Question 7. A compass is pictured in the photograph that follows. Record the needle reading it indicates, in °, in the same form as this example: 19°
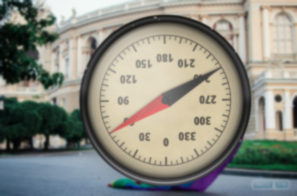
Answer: 60°
